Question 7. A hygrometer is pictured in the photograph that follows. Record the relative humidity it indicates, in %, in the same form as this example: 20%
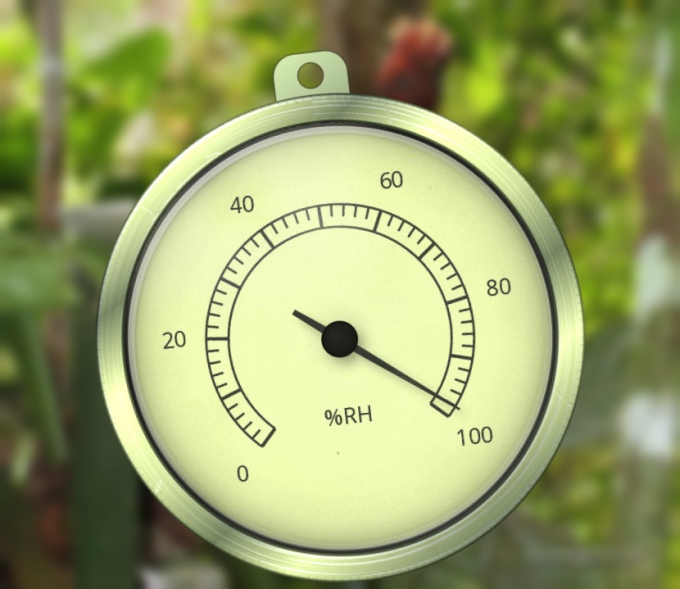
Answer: 98%
